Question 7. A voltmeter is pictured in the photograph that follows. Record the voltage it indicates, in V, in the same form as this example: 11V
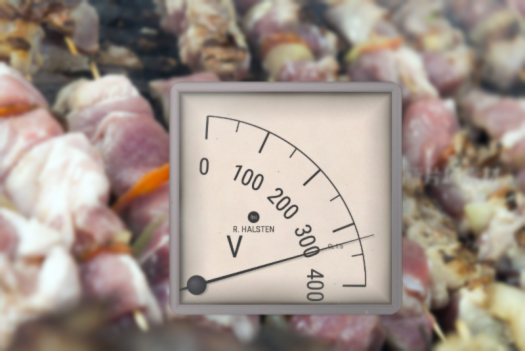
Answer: 325V
